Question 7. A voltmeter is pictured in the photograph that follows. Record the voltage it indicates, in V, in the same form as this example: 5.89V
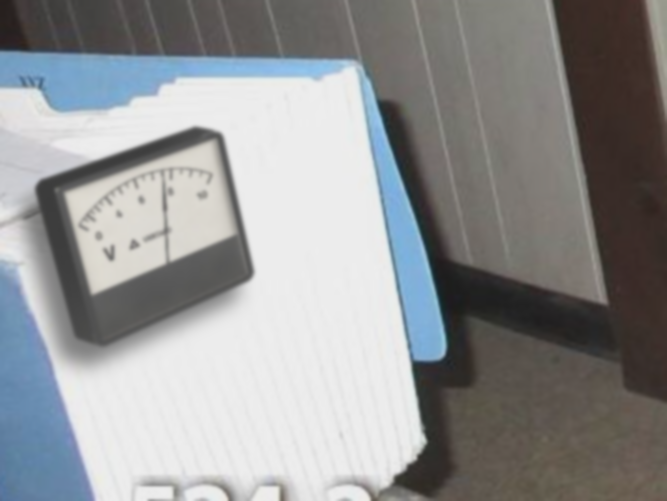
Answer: 7.5V
